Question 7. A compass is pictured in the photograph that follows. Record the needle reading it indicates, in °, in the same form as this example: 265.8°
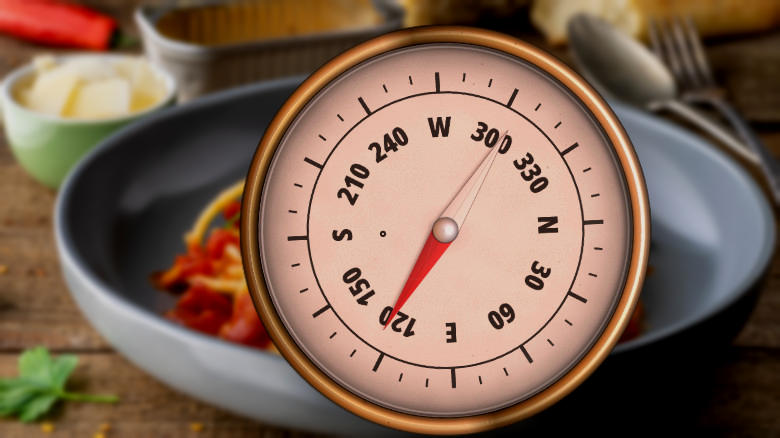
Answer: 125°
